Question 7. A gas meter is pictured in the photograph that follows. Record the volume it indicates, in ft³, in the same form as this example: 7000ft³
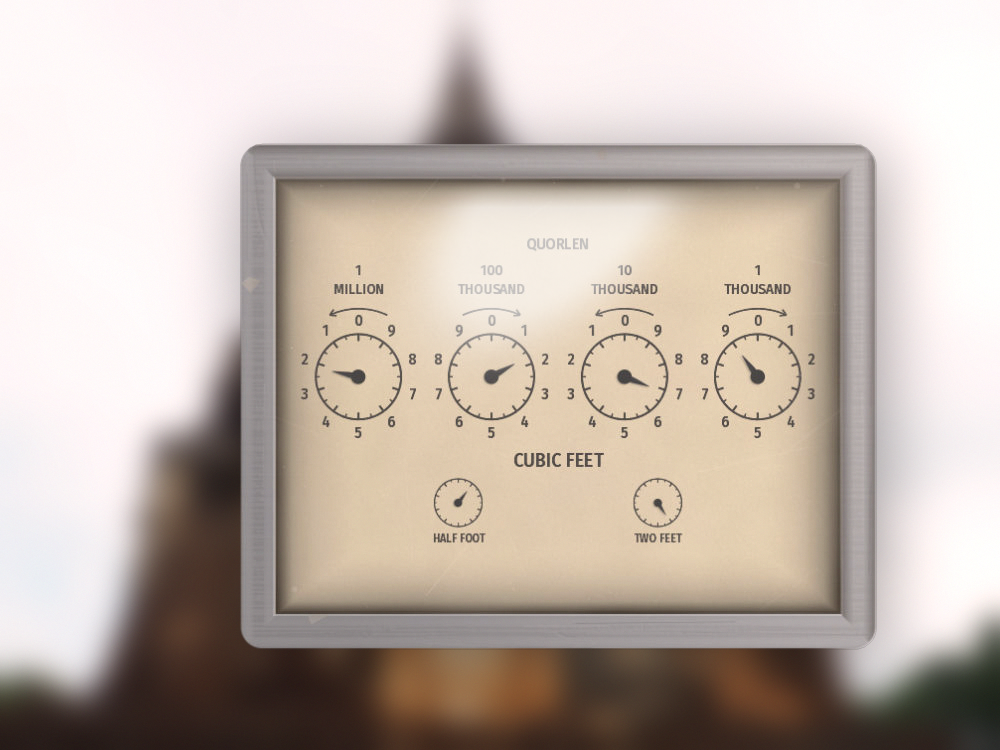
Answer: 216900ft³
